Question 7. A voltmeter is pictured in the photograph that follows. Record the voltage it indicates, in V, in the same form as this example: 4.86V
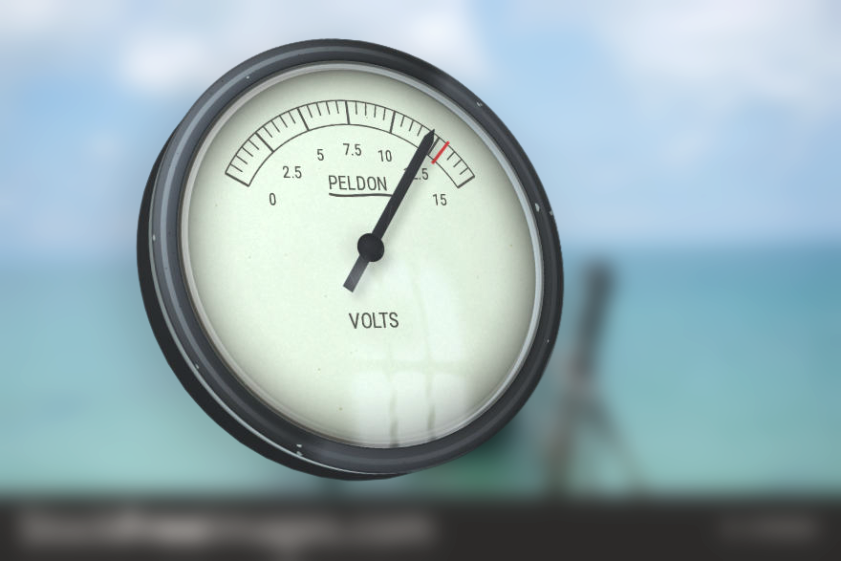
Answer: 12V
